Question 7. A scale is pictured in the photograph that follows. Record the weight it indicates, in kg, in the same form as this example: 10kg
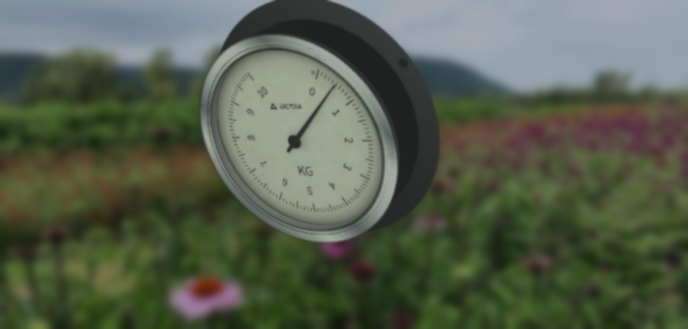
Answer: 0.5kg
